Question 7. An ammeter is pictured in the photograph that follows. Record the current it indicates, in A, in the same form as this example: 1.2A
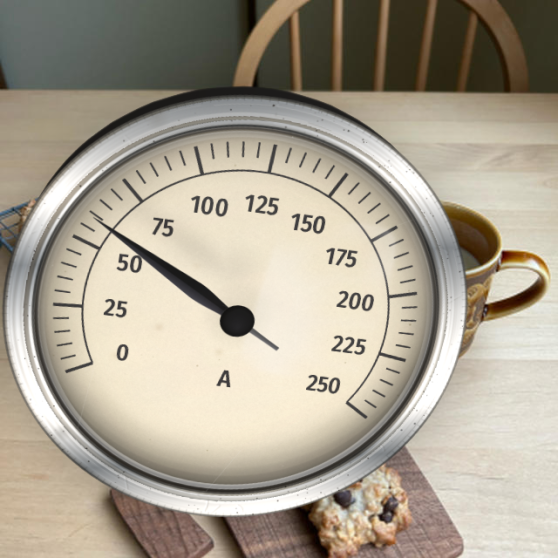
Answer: 60A
